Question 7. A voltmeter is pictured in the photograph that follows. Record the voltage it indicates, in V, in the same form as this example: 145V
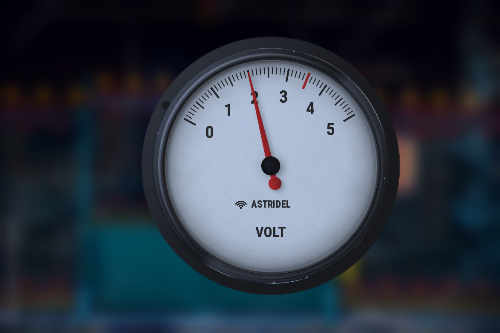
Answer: 2V
